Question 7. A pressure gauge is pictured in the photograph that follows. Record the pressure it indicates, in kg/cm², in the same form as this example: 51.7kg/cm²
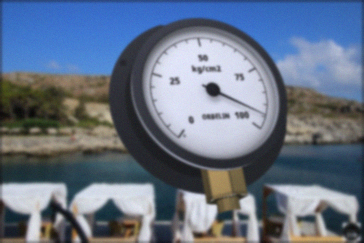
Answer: 95kg/cm²
